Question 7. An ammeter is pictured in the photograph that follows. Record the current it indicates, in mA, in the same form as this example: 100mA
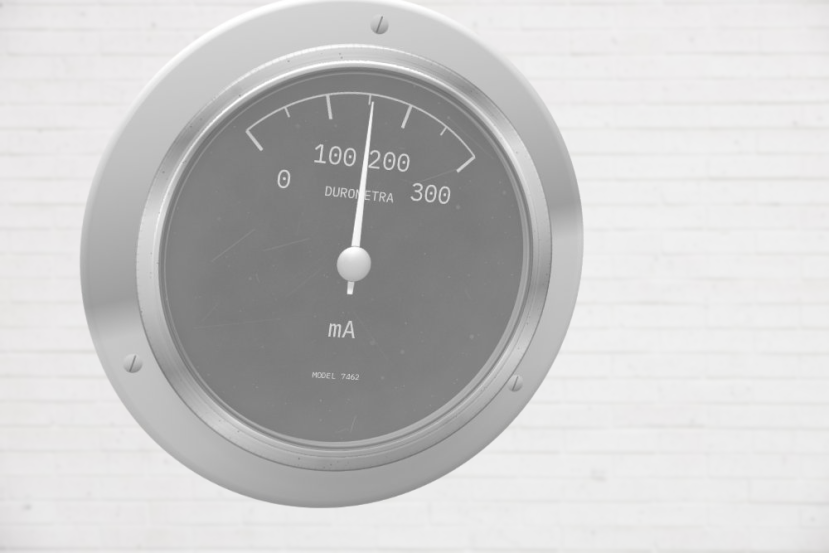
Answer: 150mA
